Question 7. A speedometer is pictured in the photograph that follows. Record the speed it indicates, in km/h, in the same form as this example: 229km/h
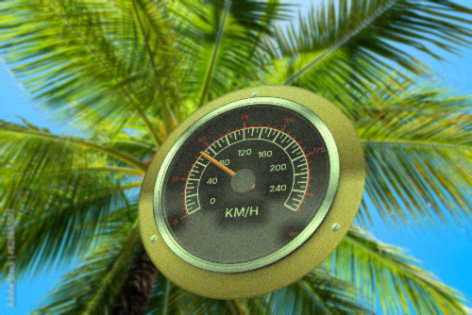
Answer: 70km/h
